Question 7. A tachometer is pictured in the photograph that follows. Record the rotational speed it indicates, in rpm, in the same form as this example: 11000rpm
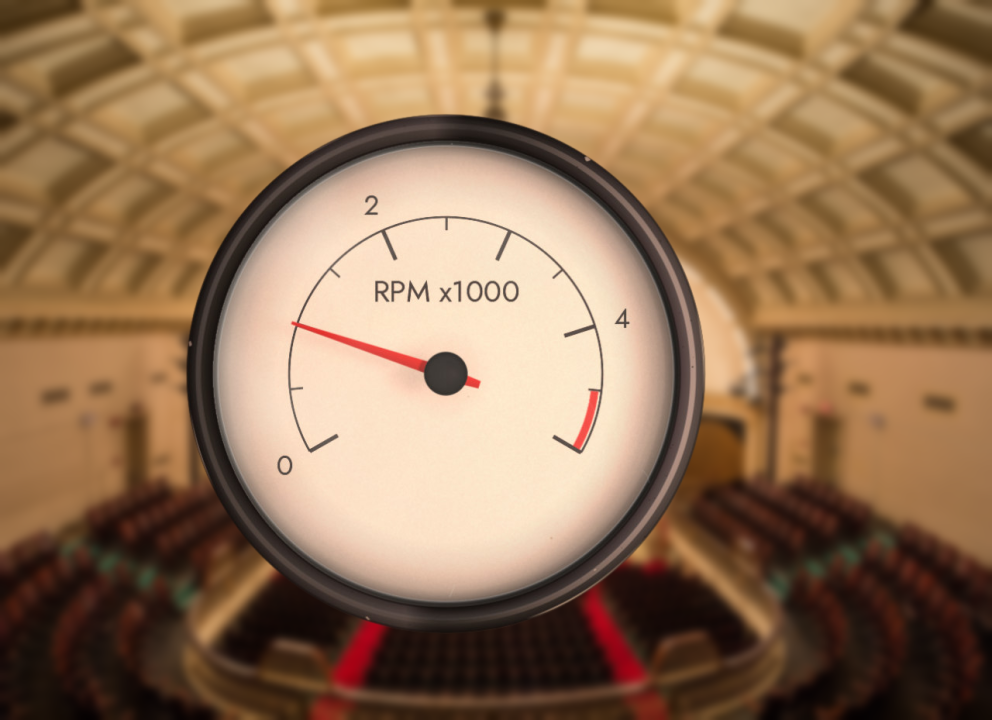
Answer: 1000rpm
